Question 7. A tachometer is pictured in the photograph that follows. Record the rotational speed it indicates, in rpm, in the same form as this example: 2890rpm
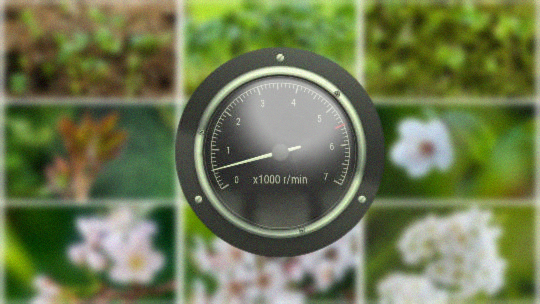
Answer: 500rpm
